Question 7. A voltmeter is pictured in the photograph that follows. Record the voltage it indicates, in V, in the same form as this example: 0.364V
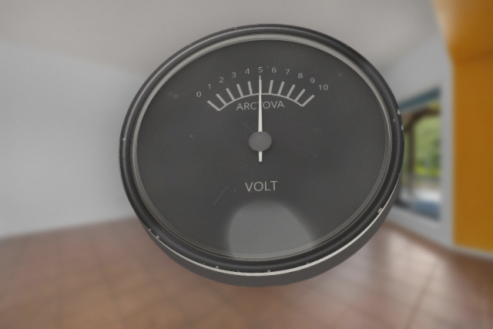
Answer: 5V
